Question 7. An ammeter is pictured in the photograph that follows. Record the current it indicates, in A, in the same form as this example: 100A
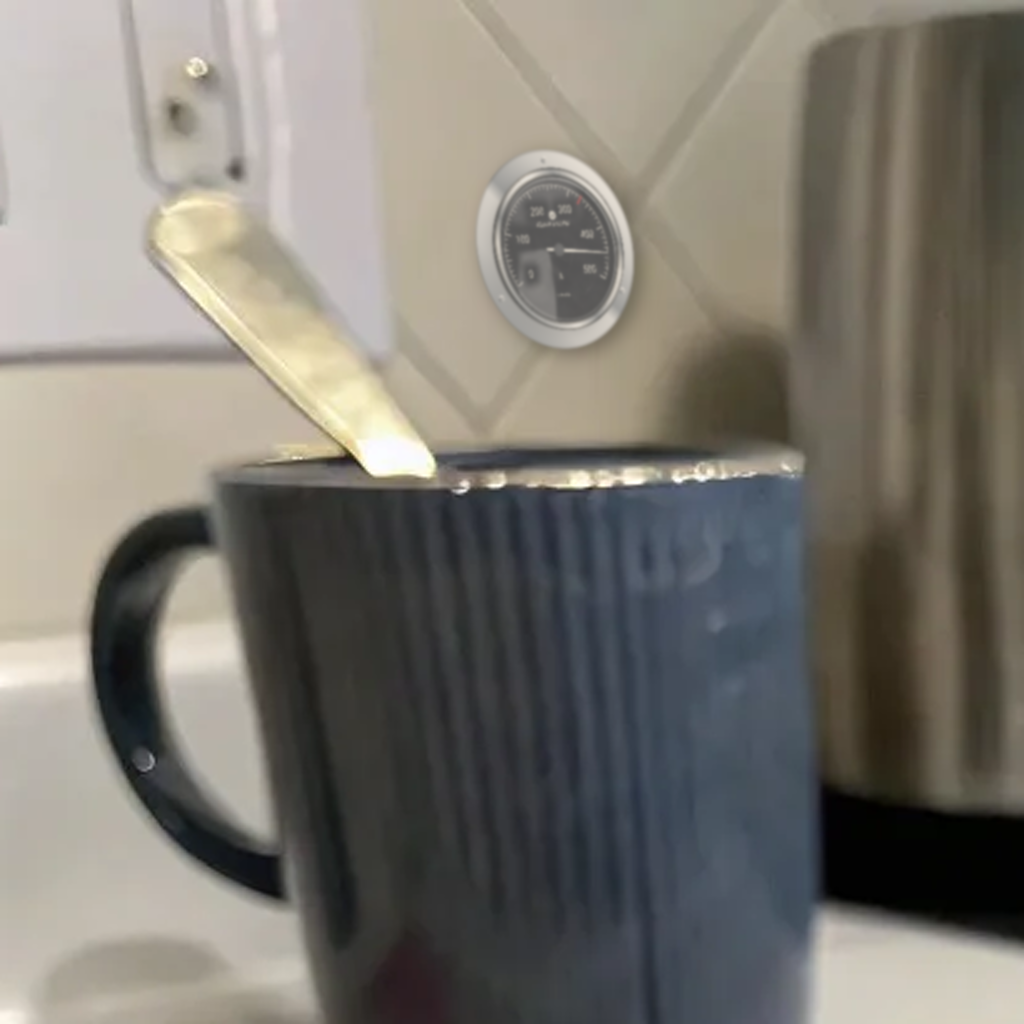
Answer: 450A
